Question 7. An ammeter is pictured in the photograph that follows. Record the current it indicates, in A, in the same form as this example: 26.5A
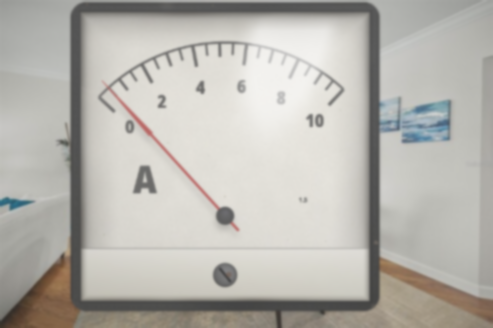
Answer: 0.5A
